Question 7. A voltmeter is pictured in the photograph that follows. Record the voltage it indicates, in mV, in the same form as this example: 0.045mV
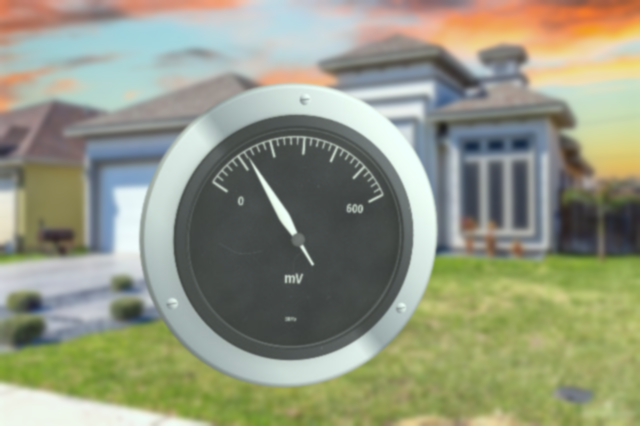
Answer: 120mV
